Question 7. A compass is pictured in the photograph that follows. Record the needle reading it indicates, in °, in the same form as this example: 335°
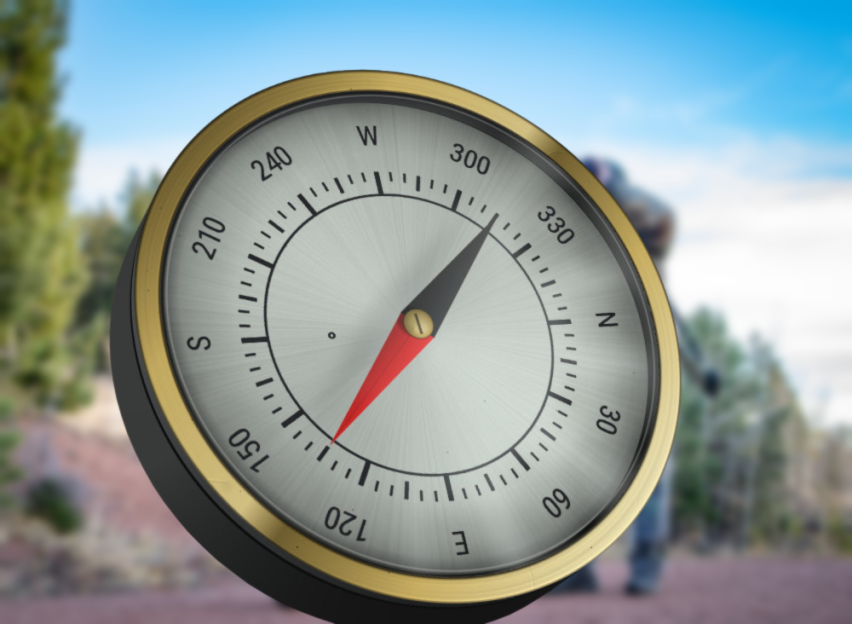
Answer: 135°
